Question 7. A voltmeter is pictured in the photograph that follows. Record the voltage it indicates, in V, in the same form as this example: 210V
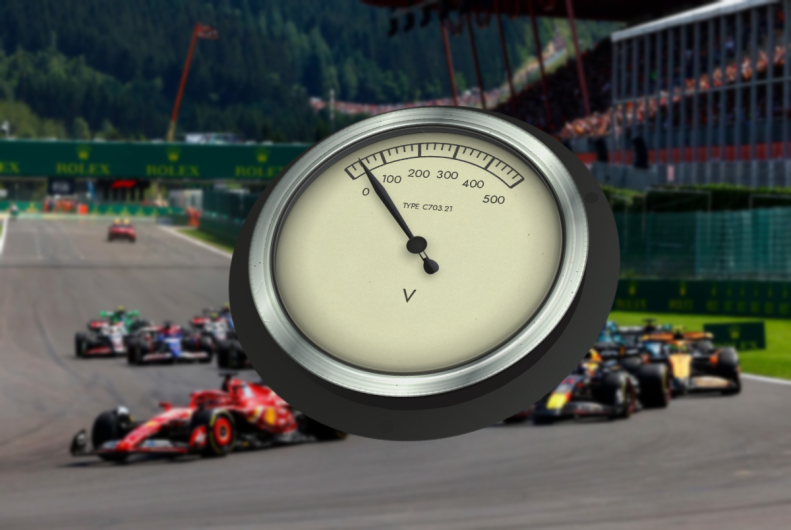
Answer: 40V
